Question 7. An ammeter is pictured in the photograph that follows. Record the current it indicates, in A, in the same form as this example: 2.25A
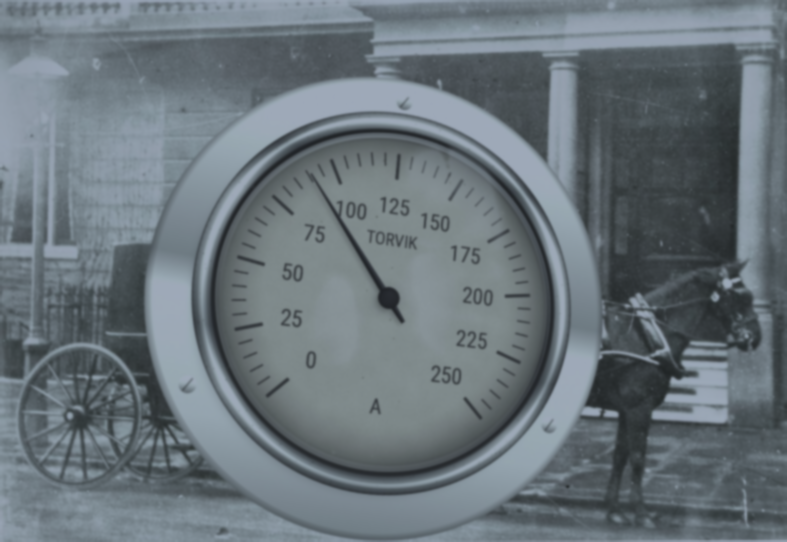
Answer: 90A
